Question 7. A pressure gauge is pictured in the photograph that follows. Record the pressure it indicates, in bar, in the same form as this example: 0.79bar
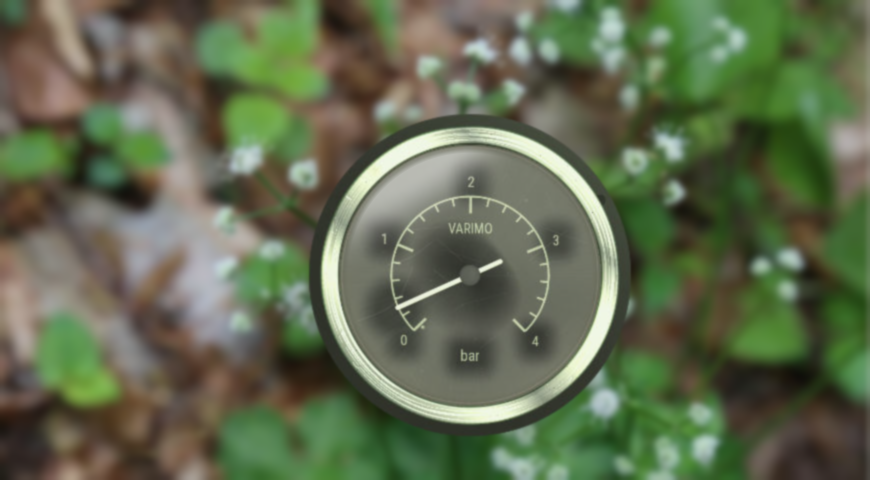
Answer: 0.3bar
